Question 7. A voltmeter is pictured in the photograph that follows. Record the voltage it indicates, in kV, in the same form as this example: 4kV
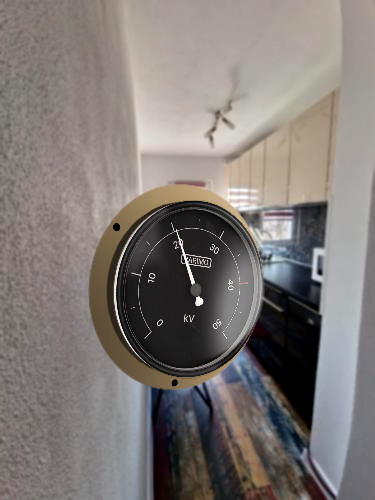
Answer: 20kV
